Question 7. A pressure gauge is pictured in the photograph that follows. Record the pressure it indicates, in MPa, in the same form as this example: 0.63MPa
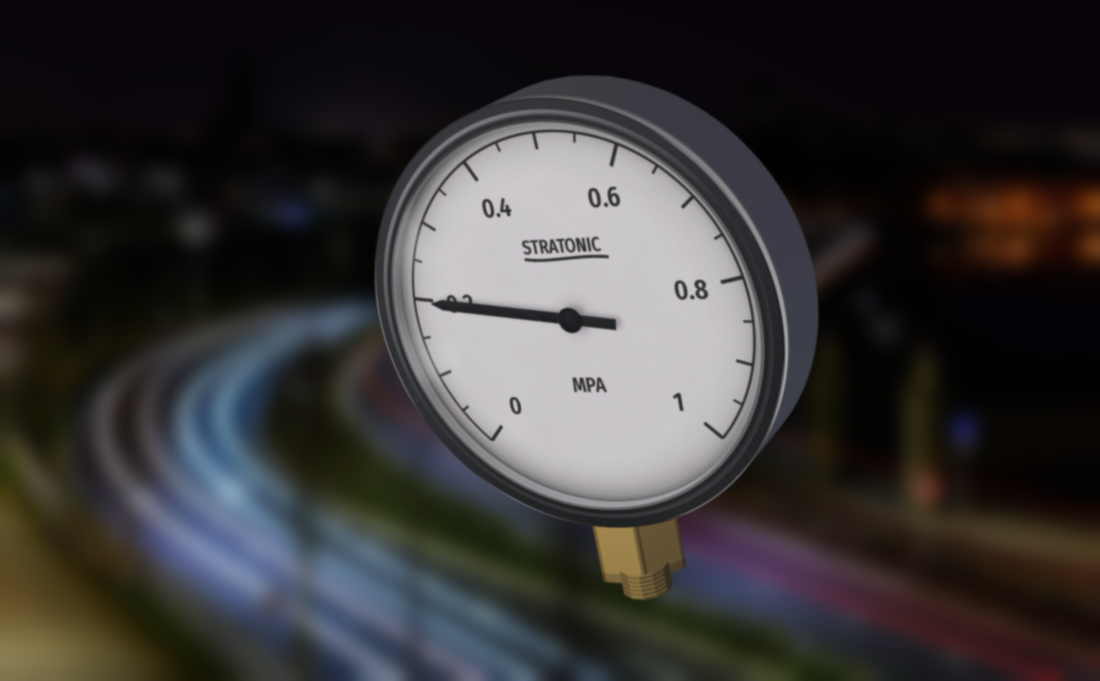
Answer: 0.2MPa
